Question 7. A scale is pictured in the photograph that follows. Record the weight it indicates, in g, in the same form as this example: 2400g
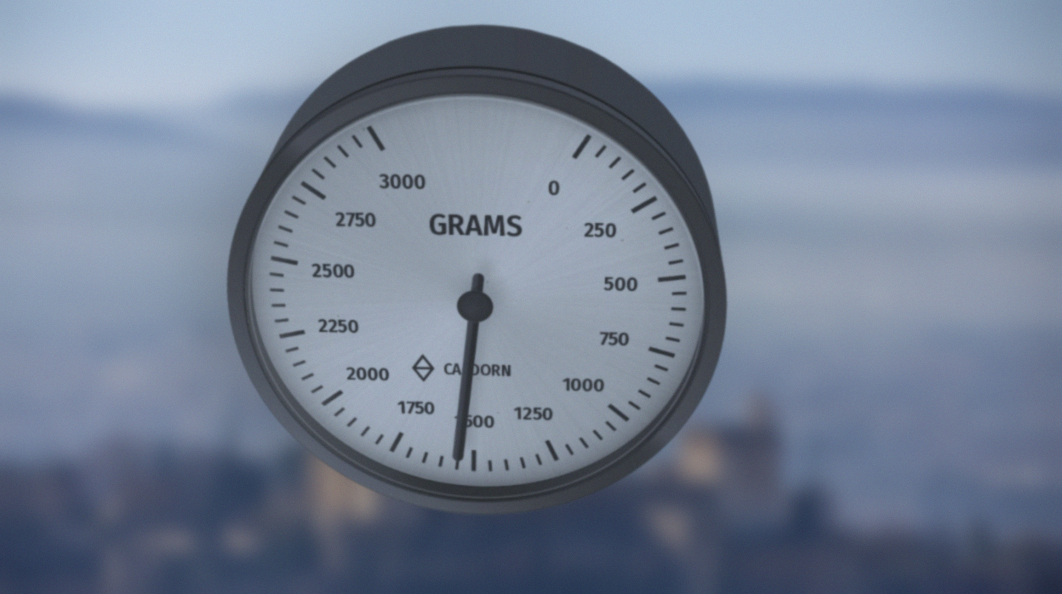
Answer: 1550g
